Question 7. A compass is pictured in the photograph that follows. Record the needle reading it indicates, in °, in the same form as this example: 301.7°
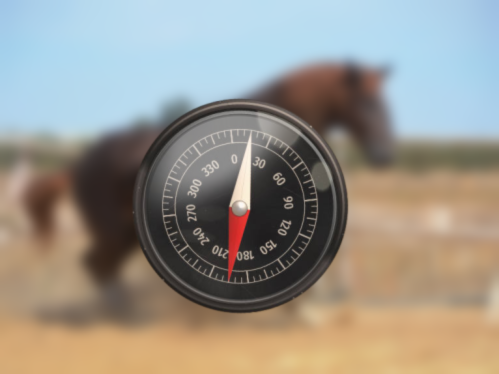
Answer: 195°
